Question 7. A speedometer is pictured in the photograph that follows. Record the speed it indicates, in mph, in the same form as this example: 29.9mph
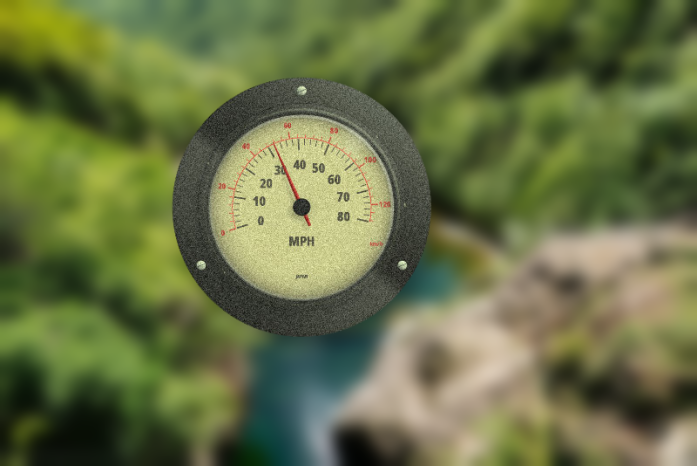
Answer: 32mph
